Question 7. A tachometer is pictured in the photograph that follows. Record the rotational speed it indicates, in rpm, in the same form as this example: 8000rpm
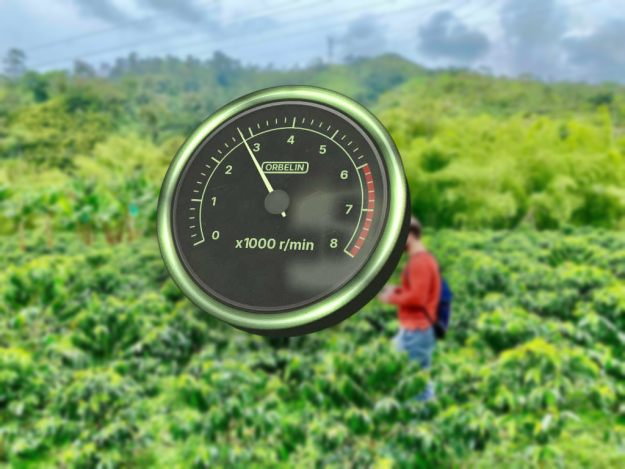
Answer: 2800rpm
